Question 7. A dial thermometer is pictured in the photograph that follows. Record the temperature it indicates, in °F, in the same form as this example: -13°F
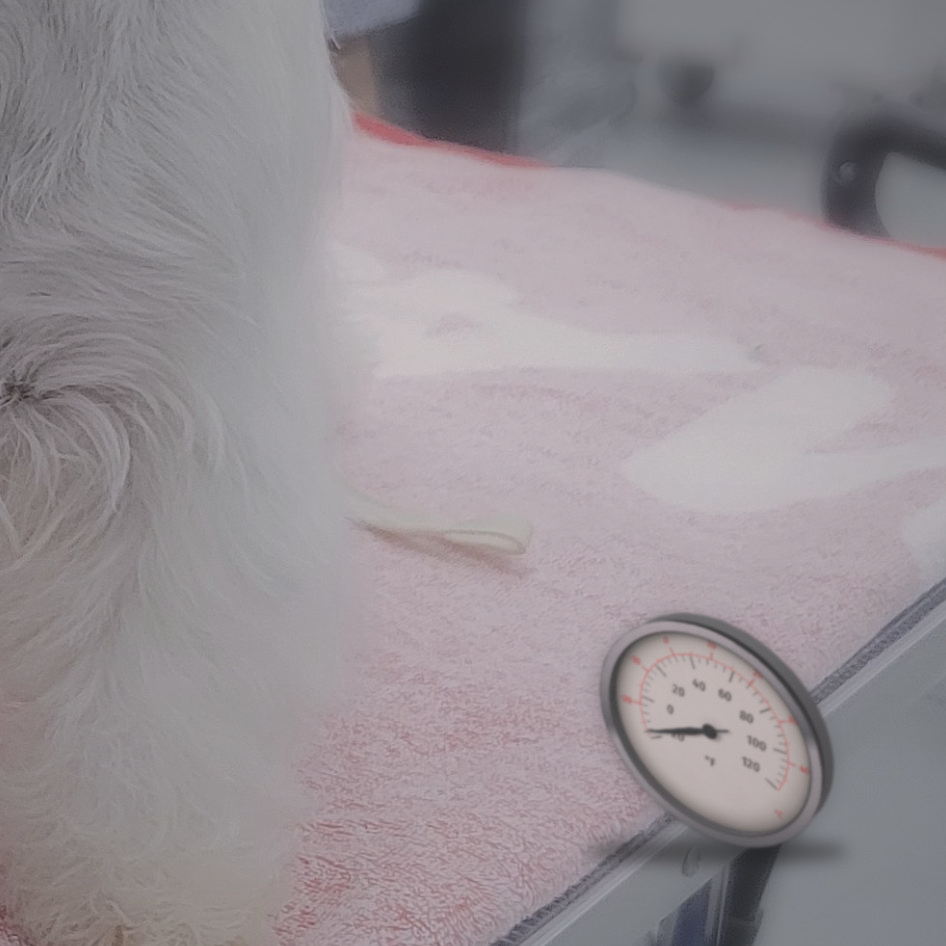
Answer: -16°F
